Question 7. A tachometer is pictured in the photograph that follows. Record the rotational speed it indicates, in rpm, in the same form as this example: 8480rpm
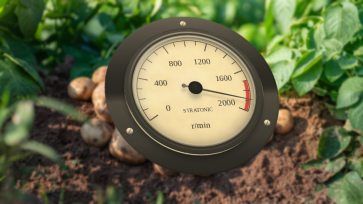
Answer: 1900rpm
